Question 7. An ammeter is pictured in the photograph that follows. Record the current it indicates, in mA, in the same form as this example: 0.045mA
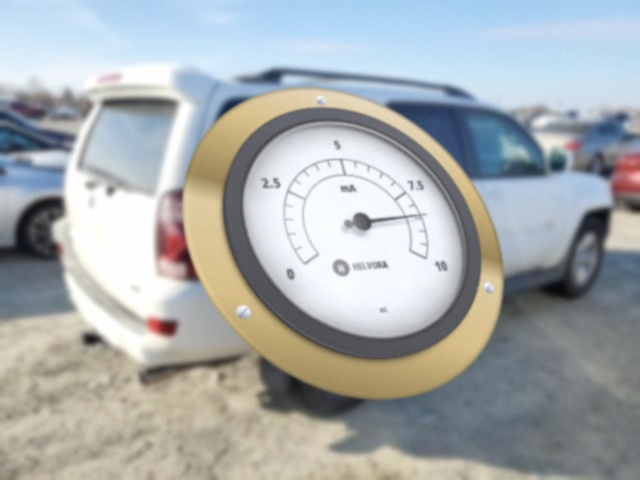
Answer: 8.5mA
